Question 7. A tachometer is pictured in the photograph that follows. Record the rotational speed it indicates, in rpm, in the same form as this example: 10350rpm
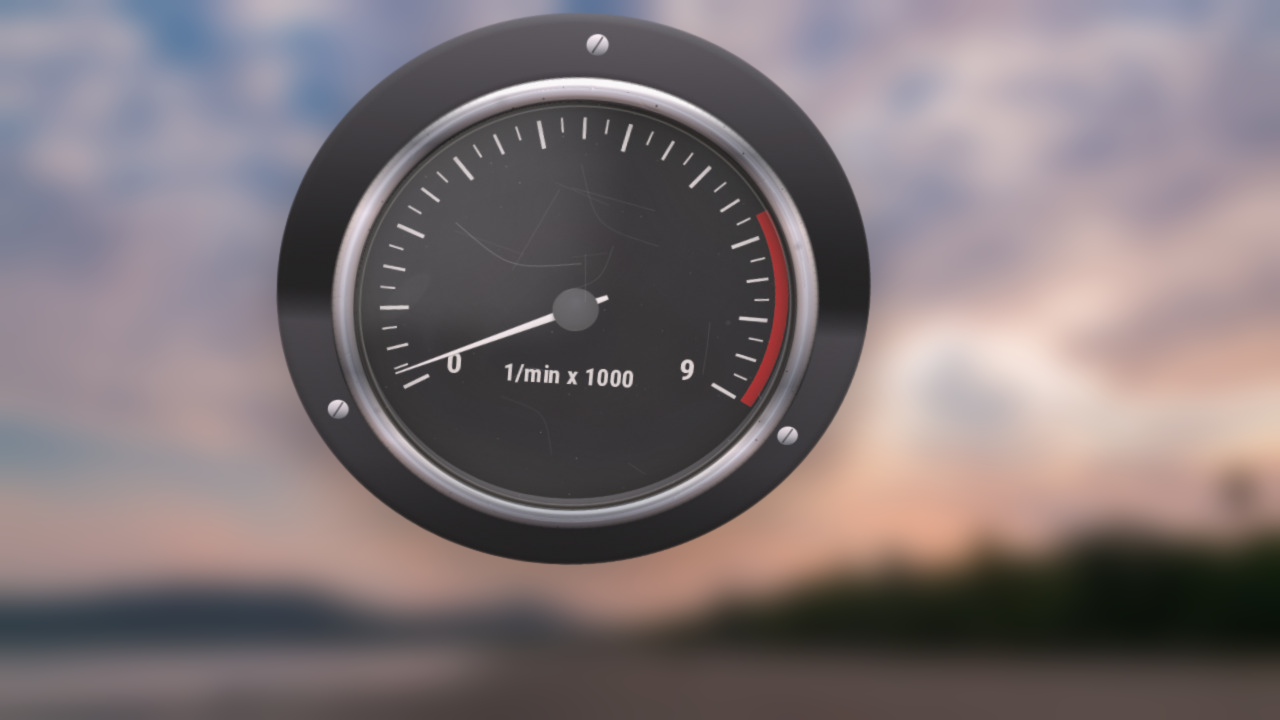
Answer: 250rpm
